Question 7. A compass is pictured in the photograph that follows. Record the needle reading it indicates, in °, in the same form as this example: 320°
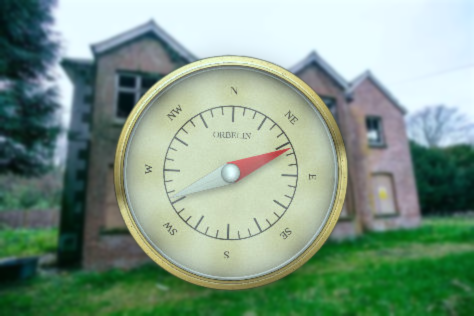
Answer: 65°
